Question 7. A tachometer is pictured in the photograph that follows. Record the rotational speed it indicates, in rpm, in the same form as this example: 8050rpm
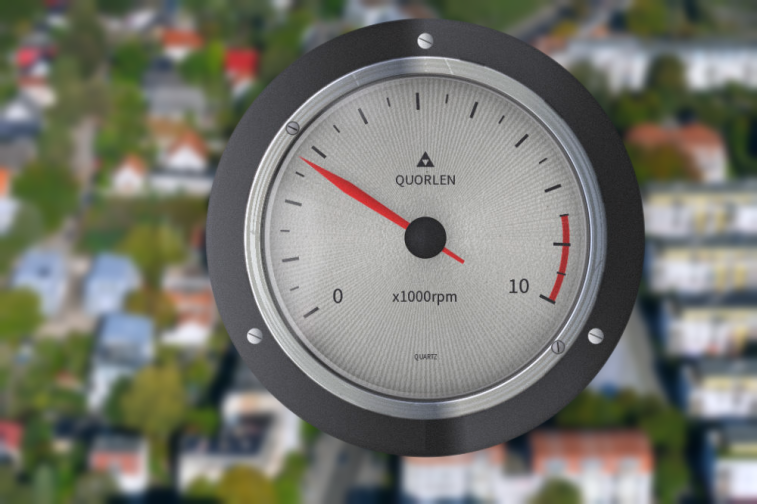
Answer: 2750rpm
